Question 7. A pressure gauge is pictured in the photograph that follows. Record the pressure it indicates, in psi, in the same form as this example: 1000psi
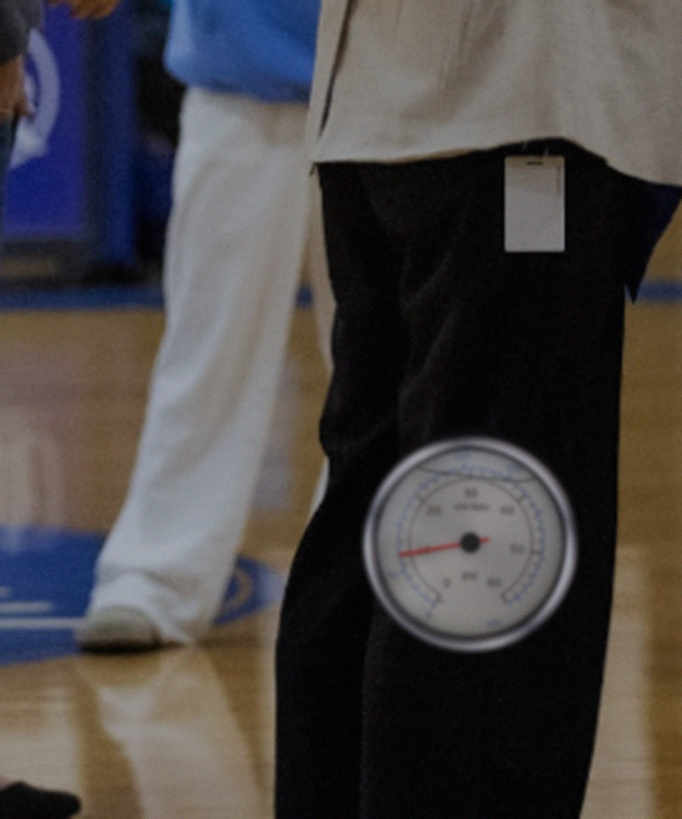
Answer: 10psi
